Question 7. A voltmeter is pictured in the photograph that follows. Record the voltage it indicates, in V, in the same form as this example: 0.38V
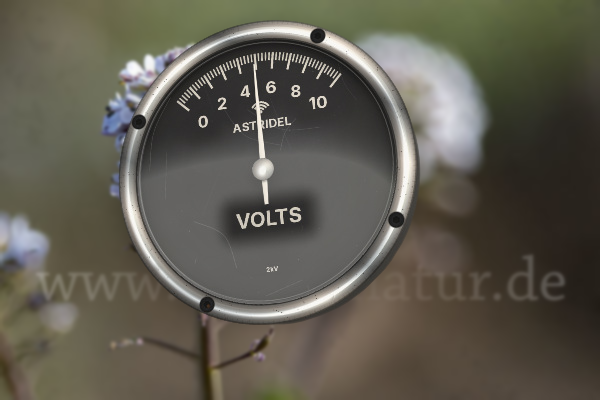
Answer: 5V
